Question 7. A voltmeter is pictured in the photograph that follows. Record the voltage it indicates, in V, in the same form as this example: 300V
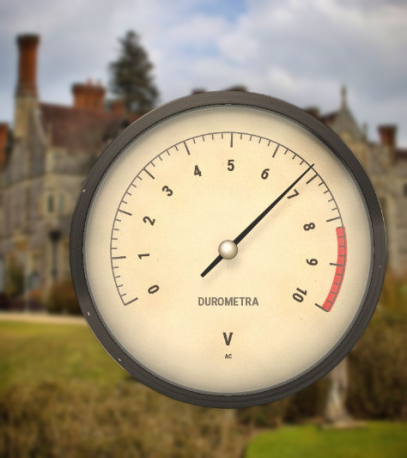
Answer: 6.8V
